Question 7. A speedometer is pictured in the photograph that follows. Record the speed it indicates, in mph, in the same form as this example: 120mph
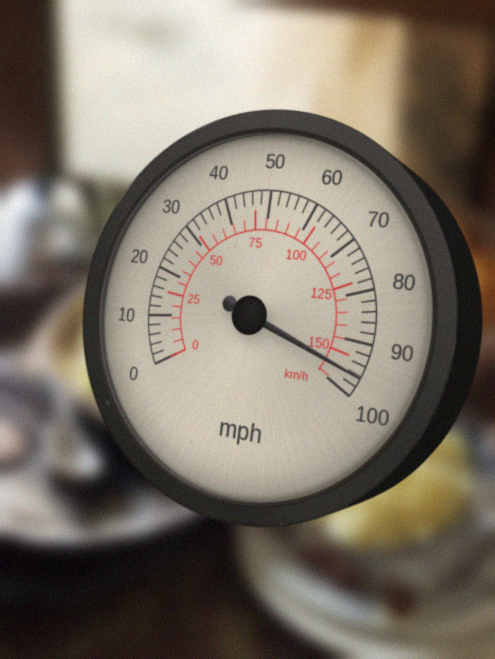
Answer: 96mph
